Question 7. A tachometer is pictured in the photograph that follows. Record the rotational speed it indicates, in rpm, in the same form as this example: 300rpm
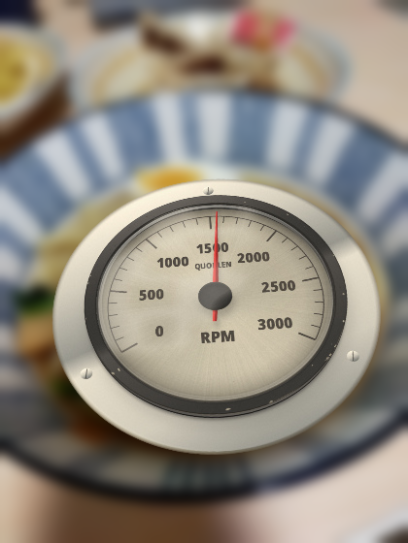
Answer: 1550rpm
